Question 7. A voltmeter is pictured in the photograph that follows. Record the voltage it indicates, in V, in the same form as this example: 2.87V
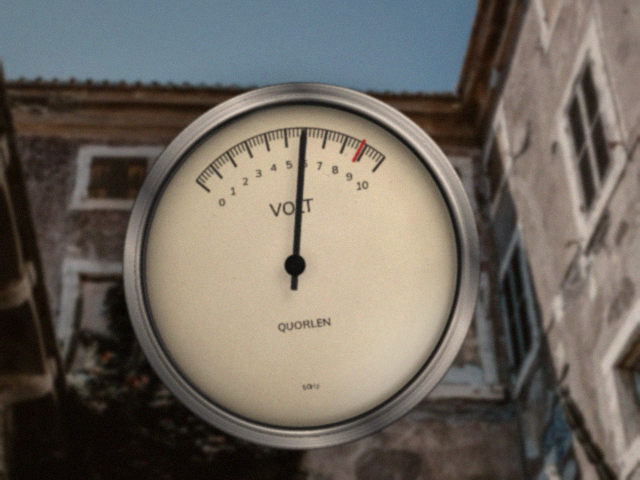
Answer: 6V
